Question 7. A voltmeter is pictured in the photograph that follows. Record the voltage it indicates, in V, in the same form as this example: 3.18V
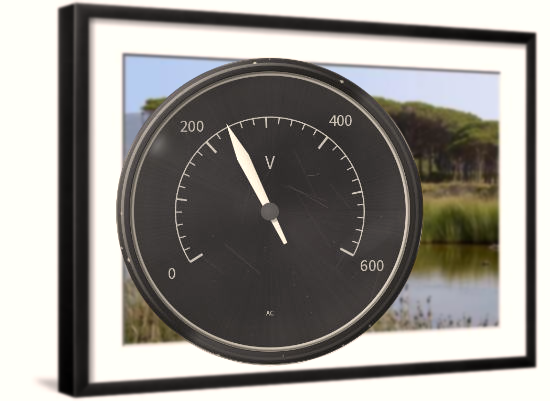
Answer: 240V
